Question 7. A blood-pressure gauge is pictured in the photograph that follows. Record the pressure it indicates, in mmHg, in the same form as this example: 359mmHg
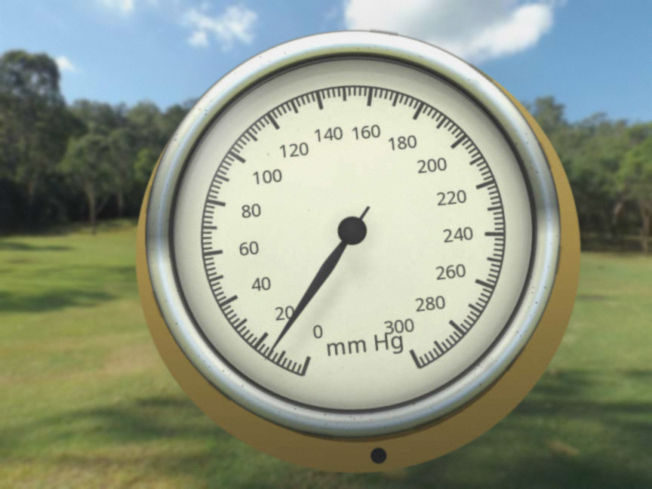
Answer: 14mmHg
